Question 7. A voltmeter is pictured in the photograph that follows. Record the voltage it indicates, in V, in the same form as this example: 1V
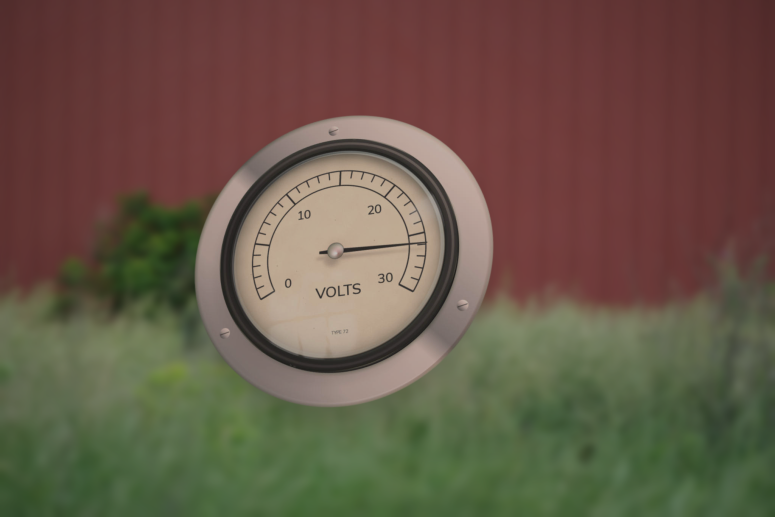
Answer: 26V
